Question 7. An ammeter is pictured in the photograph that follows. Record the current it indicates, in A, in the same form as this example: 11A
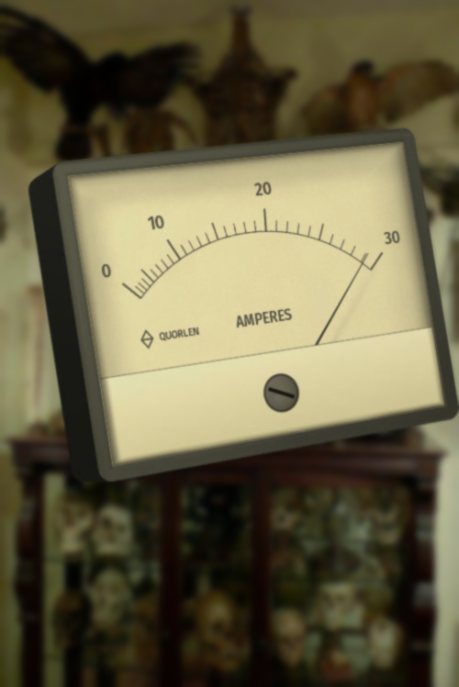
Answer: 29A
